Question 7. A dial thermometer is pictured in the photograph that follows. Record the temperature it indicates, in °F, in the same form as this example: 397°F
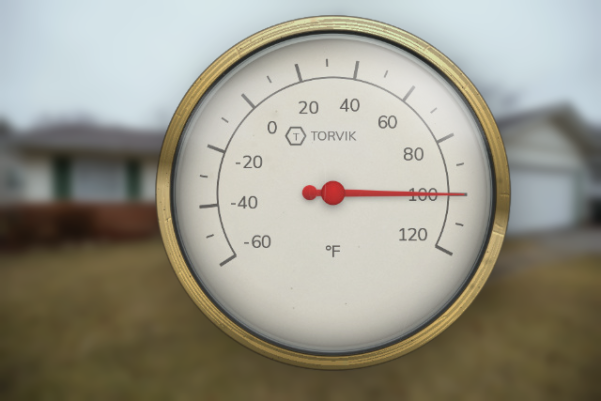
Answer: 100°F
